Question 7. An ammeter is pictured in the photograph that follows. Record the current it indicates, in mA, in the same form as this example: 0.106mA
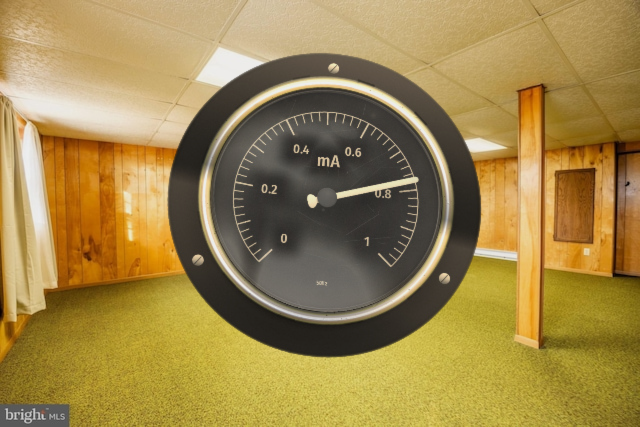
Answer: 0.78mA
